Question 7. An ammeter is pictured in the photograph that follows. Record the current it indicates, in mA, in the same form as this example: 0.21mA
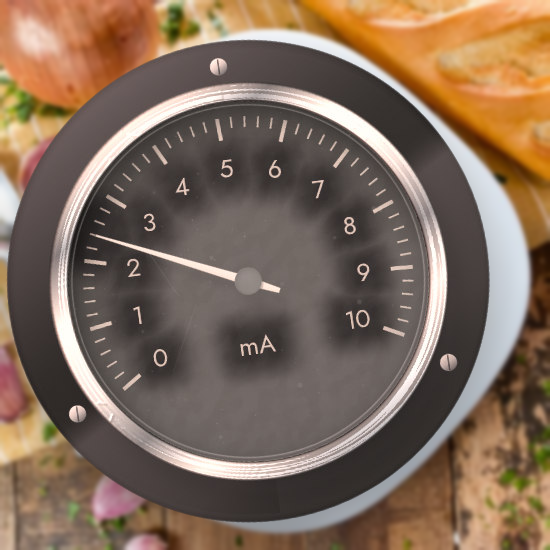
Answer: 2.4mA
